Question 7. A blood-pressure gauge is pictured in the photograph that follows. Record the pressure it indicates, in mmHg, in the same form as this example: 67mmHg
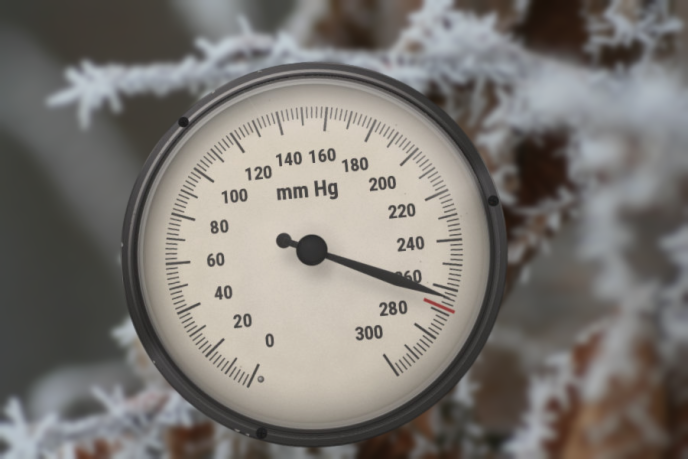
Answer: 264mmHg
